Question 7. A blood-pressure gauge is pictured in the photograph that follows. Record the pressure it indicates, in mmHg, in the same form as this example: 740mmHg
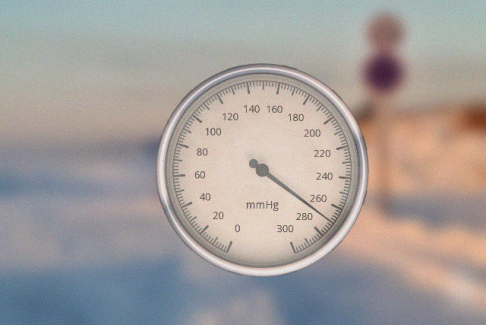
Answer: 270mmHg
